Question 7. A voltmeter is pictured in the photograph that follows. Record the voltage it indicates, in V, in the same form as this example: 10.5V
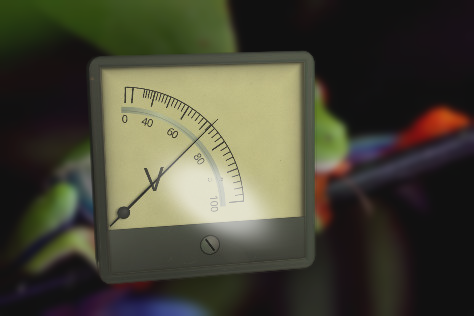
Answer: 72V
